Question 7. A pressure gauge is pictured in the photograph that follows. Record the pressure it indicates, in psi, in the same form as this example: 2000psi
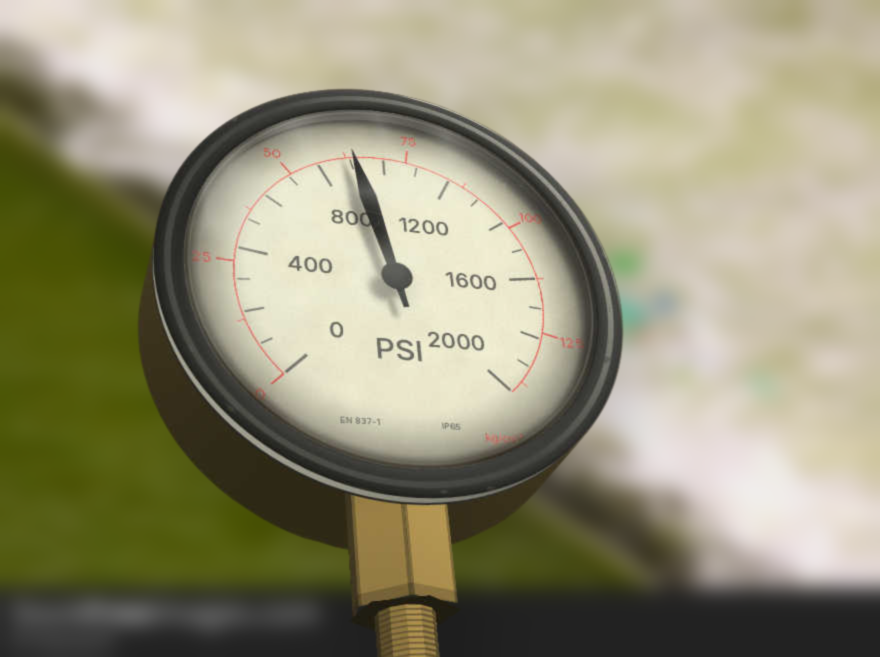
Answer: 900psi
